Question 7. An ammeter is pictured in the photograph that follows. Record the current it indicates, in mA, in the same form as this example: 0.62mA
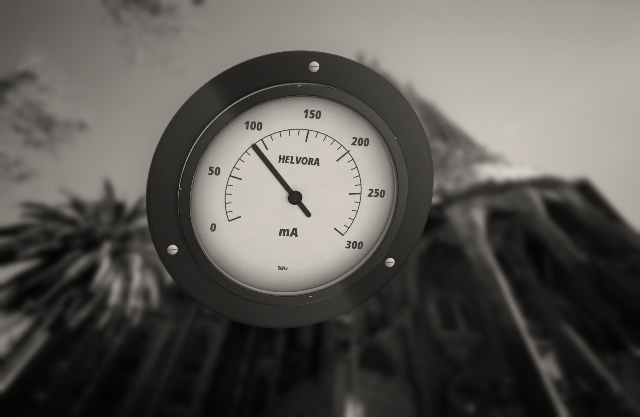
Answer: 90mA
